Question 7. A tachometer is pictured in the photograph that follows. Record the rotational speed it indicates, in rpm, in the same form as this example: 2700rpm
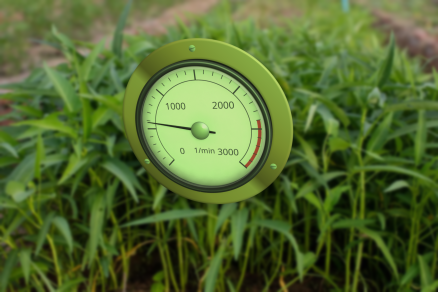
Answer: 600rpm
